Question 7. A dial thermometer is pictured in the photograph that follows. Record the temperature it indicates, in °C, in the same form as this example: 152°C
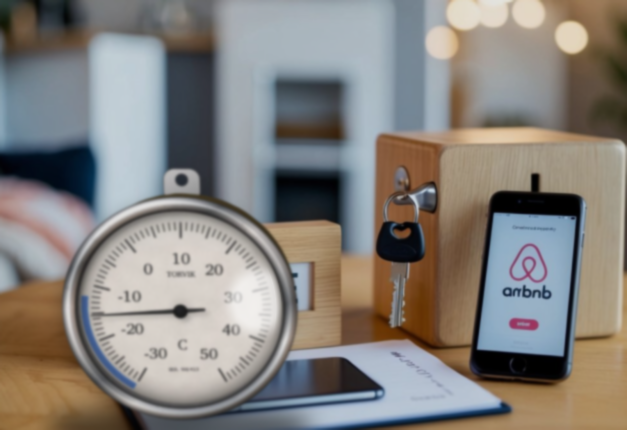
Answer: -15°C
